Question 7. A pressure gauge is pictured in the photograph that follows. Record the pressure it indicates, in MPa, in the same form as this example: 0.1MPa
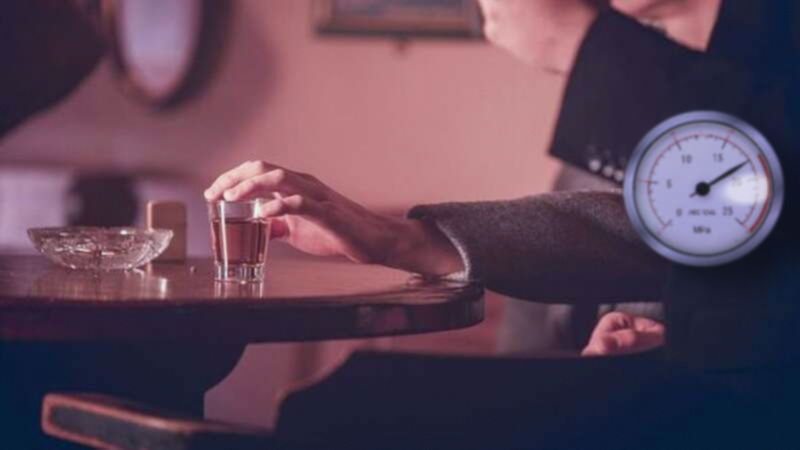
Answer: 18MPa
